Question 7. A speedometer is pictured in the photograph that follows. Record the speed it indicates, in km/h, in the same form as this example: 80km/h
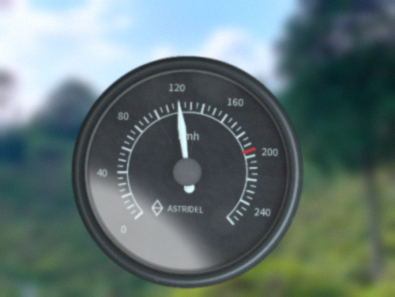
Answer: 120km/h
